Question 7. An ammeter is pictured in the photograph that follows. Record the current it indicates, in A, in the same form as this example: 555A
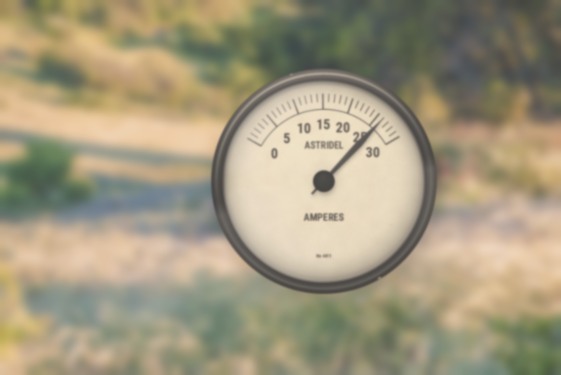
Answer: 26A
